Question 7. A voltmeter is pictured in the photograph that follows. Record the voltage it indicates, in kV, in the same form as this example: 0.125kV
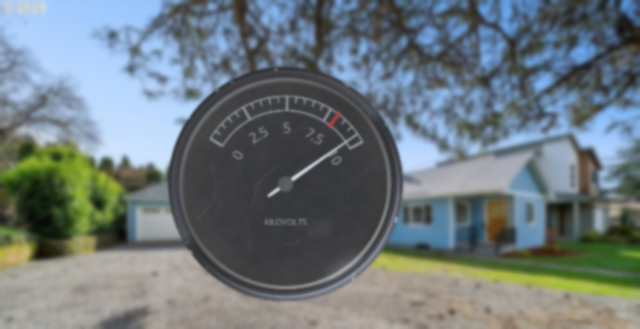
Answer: 9.5kV
